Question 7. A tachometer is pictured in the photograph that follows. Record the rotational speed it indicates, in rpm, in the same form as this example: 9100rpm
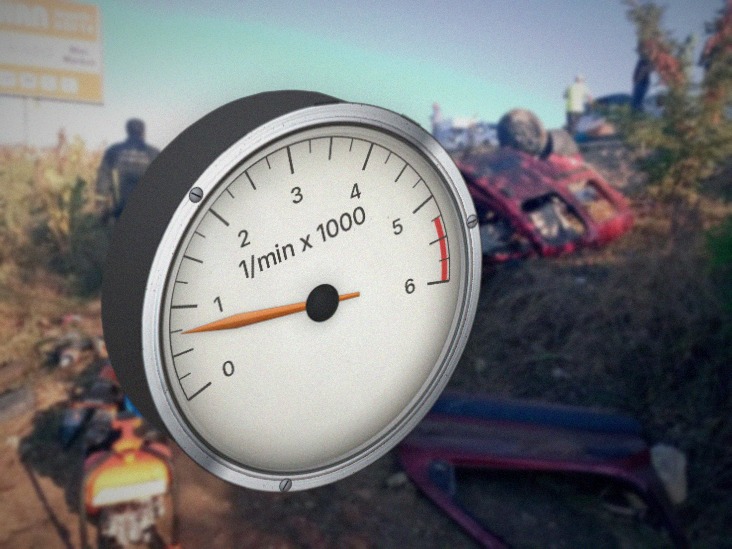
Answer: 750rpm
